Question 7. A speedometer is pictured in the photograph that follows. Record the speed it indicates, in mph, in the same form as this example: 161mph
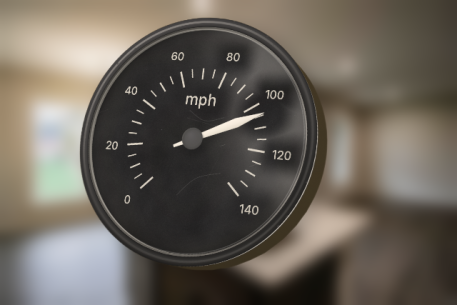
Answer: 105mph
